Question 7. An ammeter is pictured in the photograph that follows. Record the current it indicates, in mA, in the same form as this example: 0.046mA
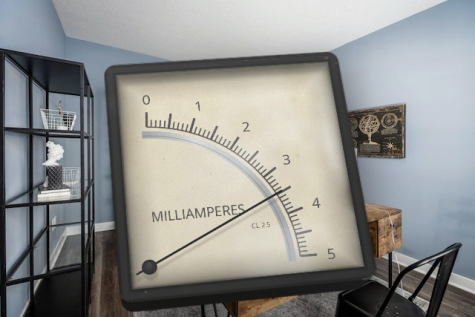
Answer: 3.5mA
